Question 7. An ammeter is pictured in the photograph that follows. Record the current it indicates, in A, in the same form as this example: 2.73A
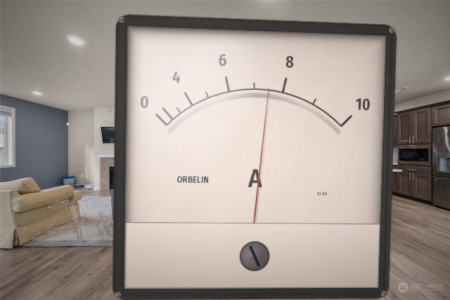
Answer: 7.5A
